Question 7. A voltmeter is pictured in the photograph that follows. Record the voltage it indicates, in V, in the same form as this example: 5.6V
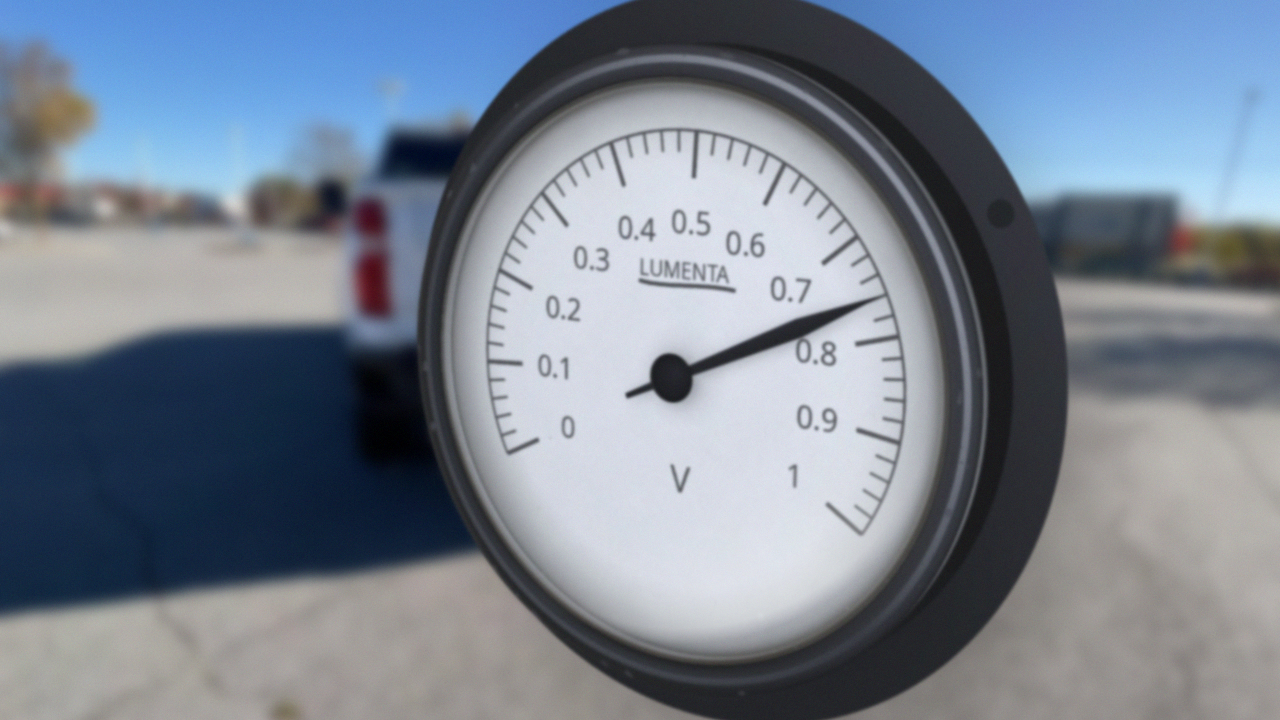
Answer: 0.76V
